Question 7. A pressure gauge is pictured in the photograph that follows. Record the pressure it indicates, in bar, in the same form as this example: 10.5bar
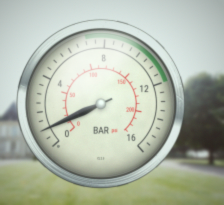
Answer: 1bar
